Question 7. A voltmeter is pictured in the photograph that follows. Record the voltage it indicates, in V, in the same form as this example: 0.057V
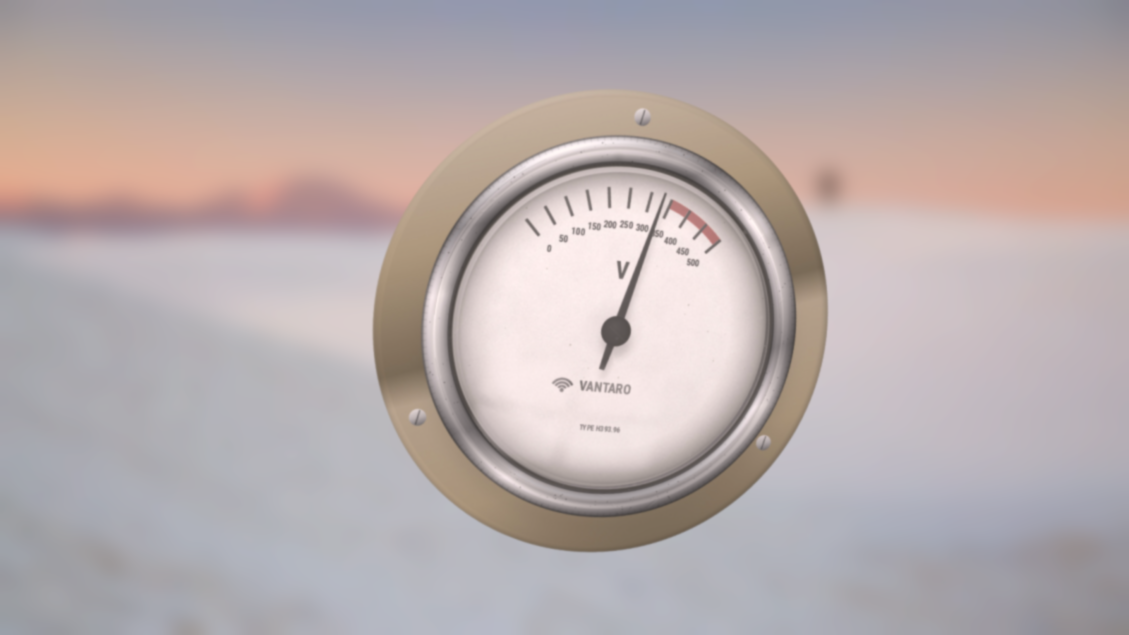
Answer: 325V
